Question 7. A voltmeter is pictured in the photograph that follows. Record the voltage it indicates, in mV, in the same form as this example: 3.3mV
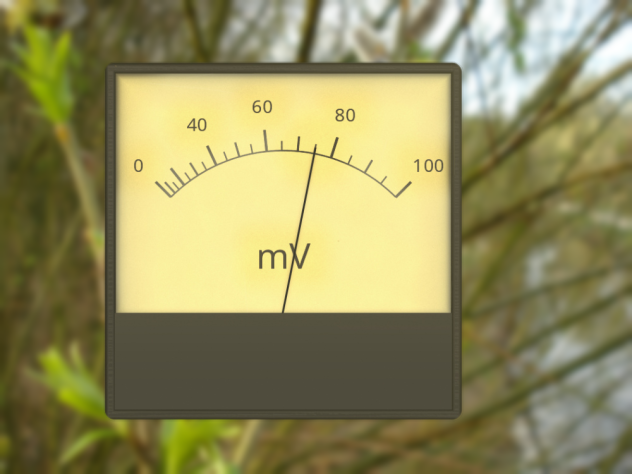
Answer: 75mV
